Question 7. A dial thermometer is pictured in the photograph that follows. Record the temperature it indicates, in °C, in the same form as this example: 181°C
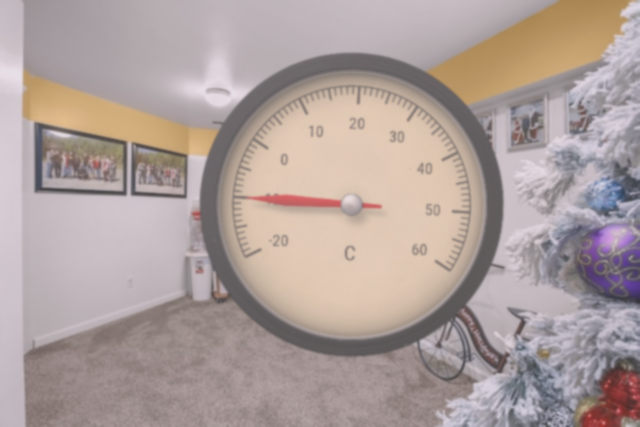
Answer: -10°C
